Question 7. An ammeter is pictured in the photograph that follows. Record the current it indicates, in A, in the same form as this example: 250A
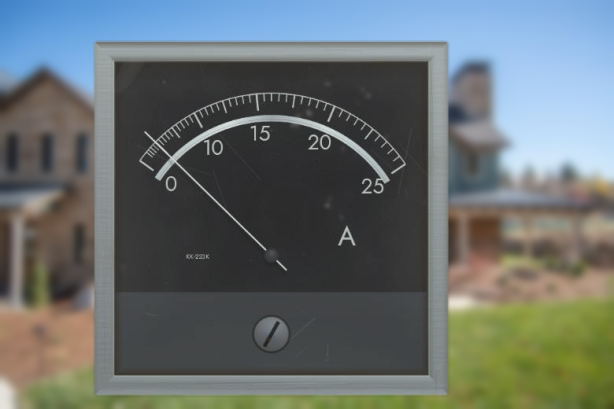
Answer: 5A
